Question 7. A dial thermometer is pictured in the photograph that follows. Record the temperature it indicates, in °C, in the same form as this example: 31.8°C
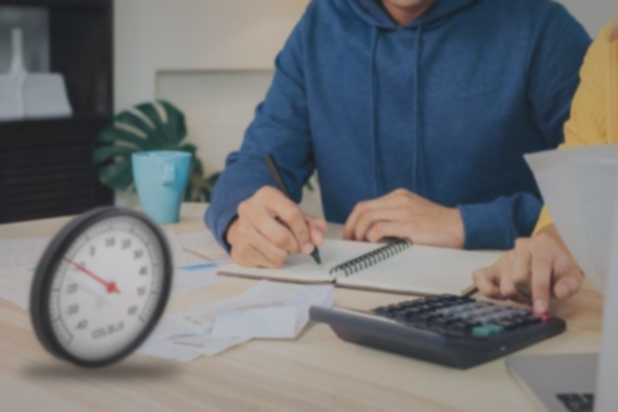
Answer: -10°C
